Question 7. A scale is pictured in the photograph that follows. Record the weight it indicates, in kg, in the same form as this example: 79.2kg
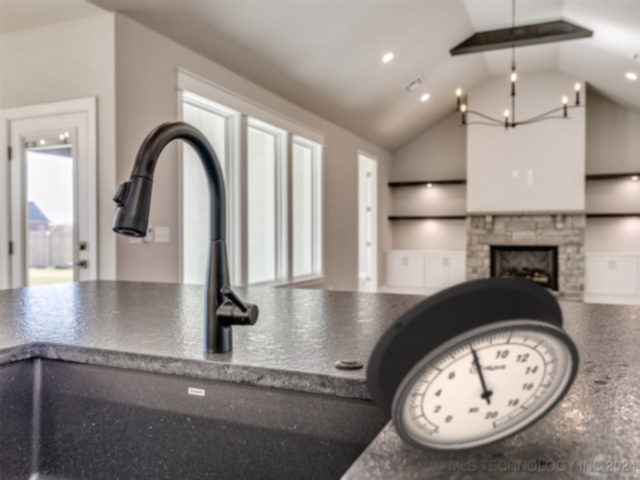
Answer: 8kg
